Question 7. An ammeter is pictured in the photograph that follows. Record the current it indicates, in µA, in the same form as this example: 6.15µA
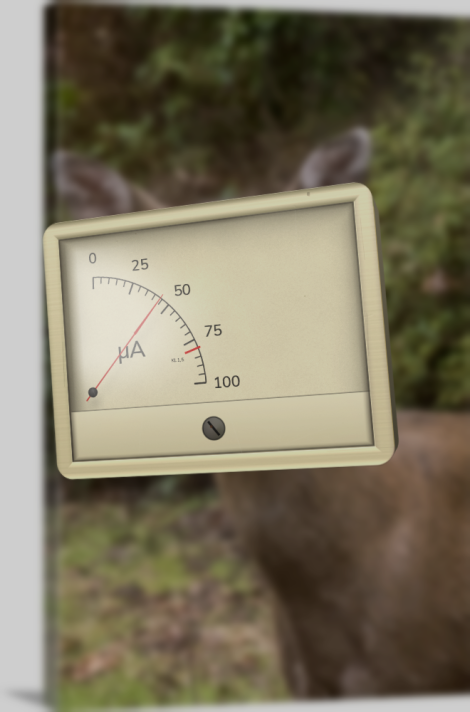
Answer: 45µA
